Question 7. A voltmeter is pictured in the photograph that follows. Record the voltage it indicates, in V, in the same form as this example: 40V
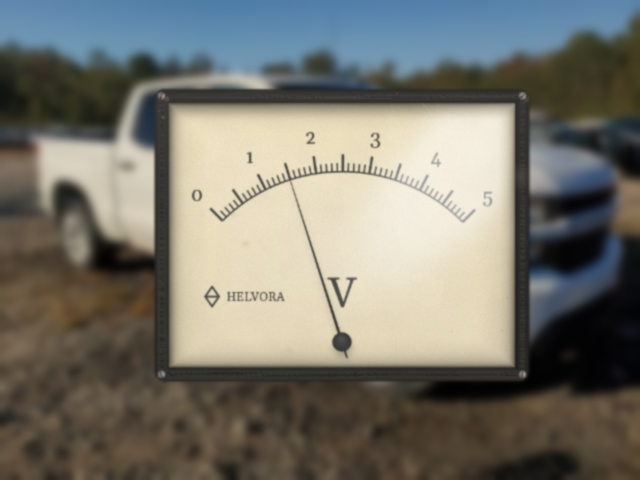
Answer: 1.5V
